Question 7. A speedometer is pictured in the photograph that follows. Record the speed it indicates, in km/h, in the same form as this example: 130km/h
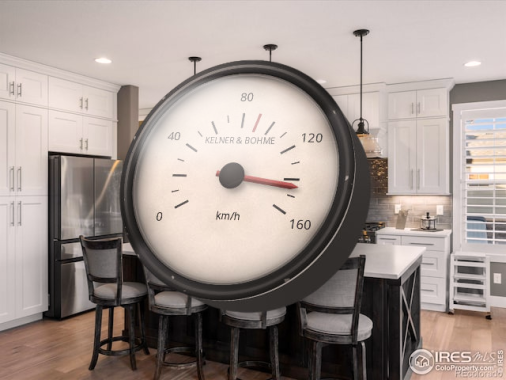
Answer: 145km/h
